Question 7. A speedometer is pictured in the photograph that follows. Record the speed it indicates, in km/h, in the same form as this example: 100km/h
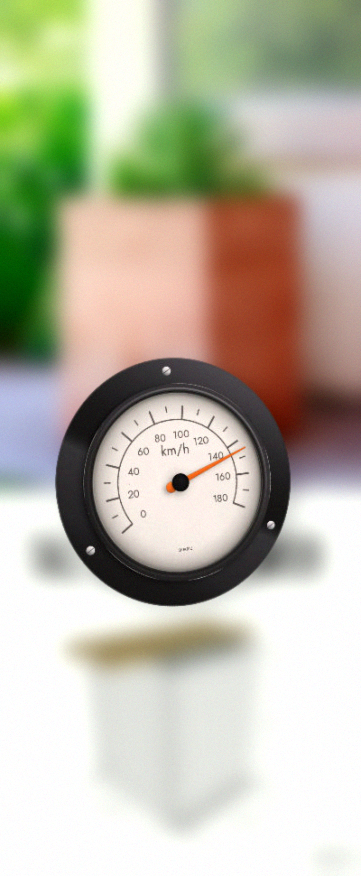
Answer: 145km/h
